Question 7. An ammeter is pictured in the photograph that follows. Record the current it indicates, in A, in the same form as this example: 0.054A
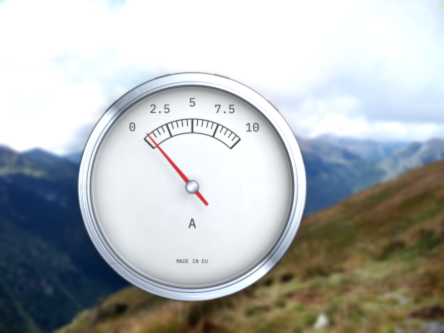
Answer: 0.5A
